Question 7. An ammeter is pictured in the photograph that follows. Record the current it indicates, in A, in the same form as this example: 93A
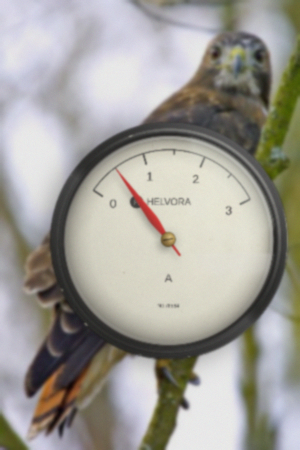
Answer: 0.5A
